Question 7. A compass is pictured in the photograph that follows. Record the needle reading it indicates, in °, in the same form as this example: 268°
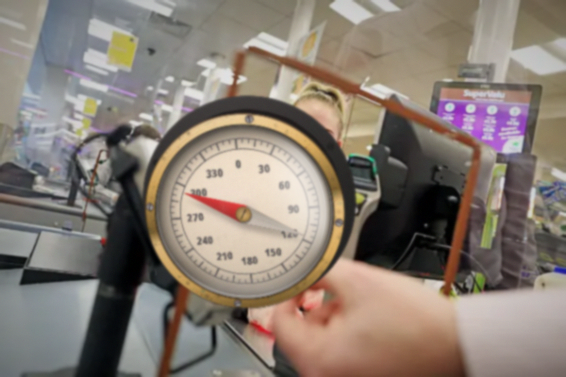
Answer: 295°
